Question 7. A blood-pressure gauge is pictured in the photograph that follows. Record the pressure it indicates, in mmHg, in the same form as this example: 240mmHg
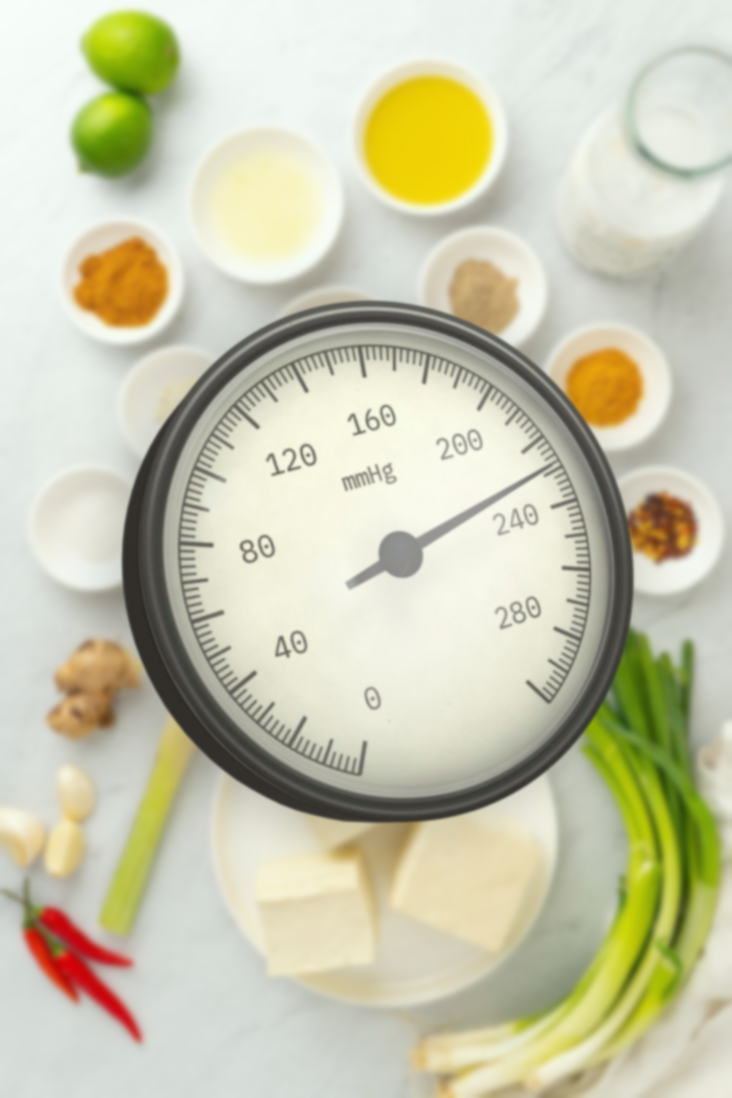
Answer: 228mmHg
